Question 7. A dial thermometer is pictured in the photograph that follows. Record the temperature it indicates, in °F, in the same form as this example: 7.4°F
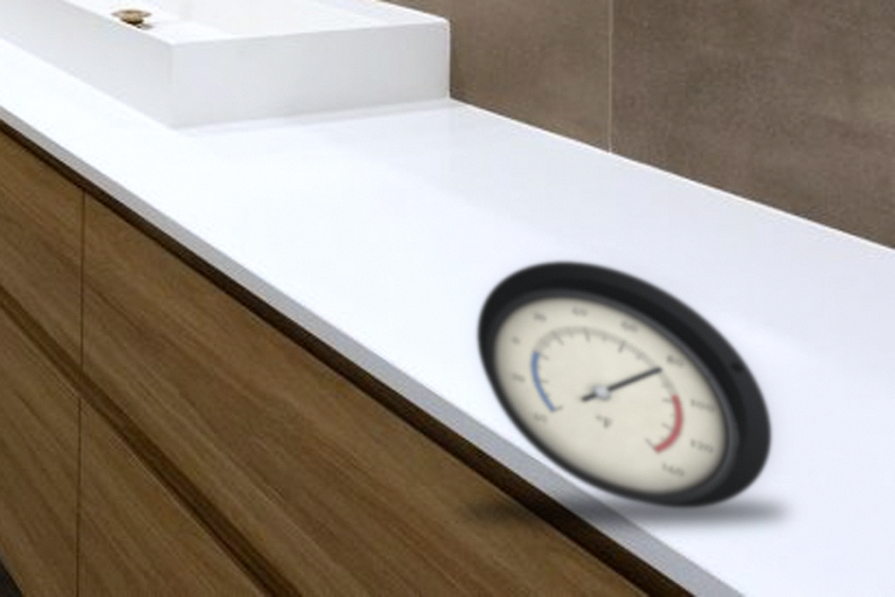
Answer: 80°F
